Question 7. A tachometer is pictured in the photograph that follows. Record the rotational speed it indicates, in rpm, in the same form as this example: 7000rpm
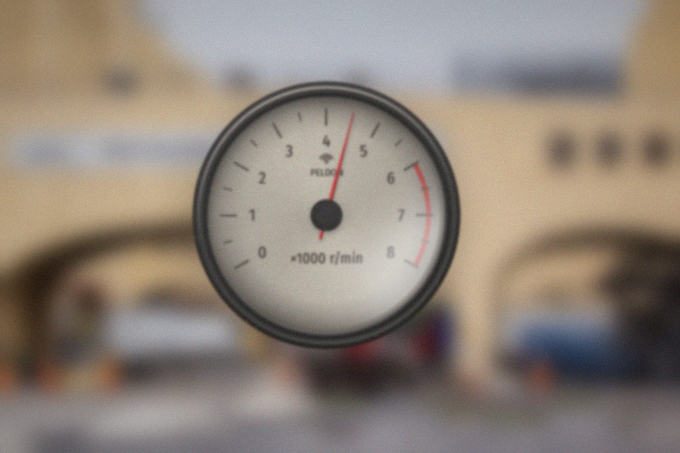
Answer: 4500rpm
